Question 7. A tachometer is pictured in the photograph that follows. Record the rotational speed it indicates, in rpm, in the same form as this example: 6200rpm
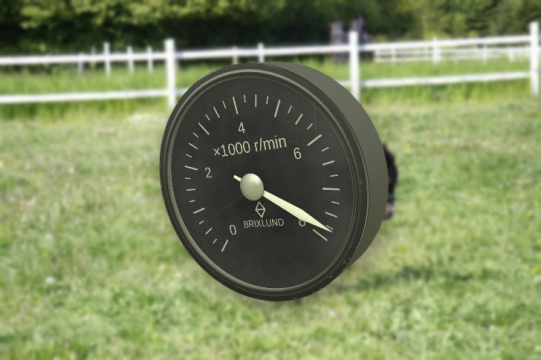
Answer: 7750rpm
